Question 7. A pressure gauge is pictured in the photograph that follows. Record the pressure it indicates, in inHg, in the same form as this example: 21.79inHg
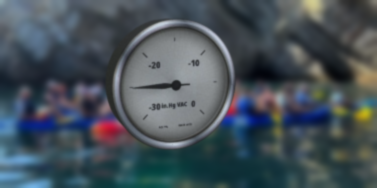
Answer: -25inHg
